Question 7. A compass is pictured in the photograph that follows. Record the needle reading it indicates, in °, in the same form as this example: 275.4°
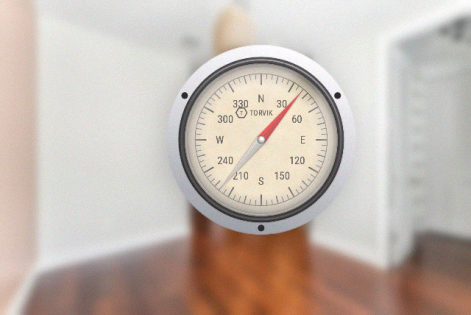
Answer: 40°
